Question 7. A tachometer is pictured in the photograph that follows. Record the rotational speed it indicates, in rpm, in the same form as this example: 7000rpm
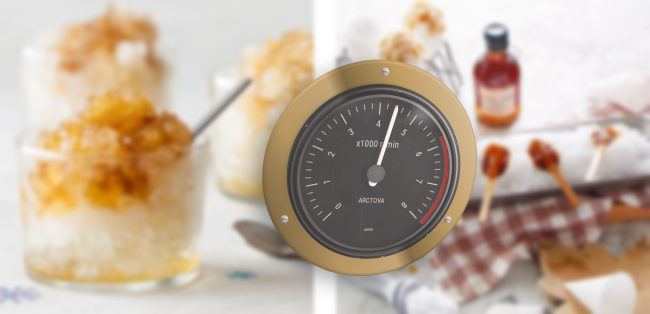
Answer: 4400rpm
